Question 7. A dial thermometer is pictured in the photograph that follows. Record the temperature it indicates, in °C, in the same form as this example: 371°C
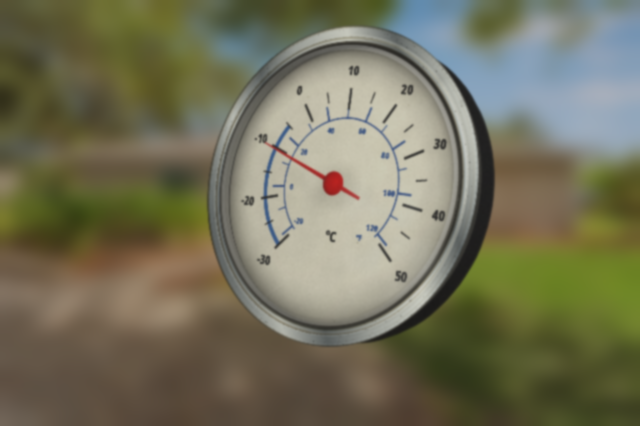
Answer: -10°C
